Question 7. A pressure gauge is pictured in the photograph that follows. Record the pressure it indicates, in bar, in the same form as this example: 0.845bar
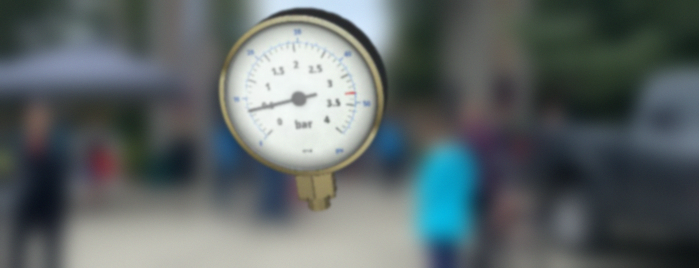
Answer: 0.5bar
